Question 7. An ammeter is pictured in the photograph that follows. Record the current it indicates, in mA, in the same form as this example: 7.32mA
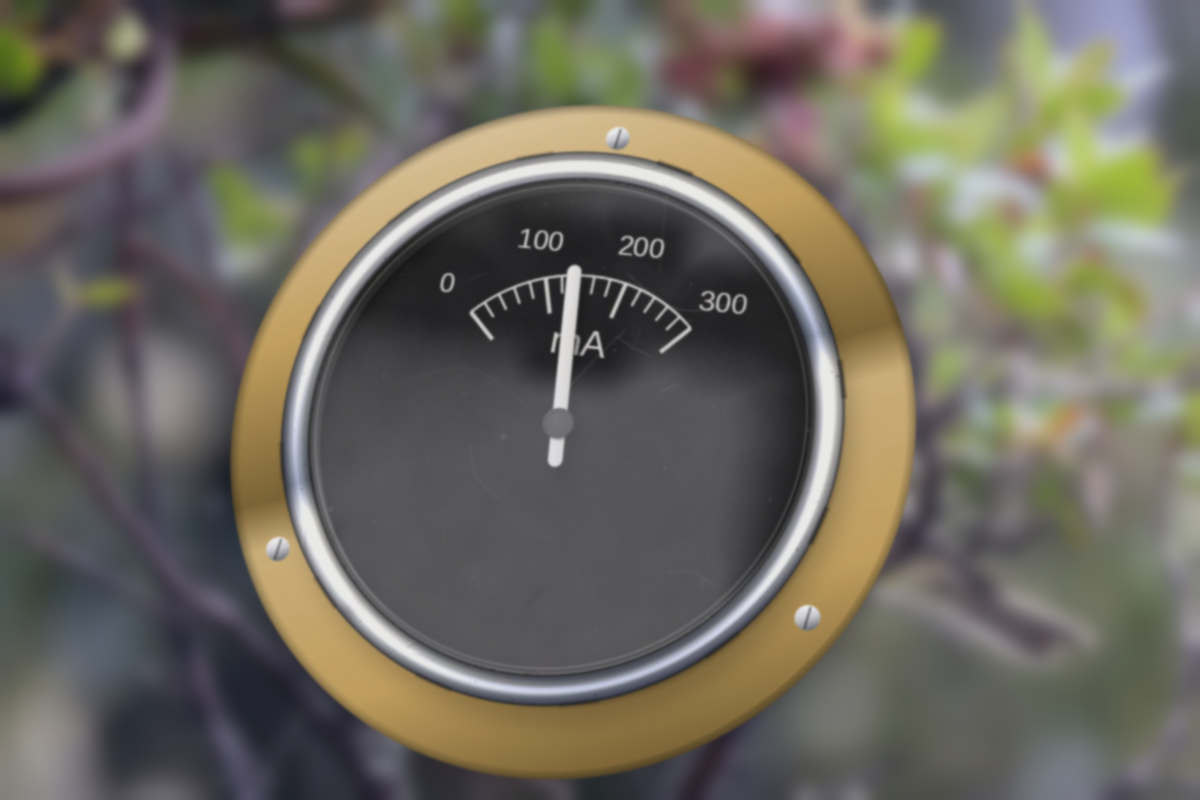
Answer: 140mA
